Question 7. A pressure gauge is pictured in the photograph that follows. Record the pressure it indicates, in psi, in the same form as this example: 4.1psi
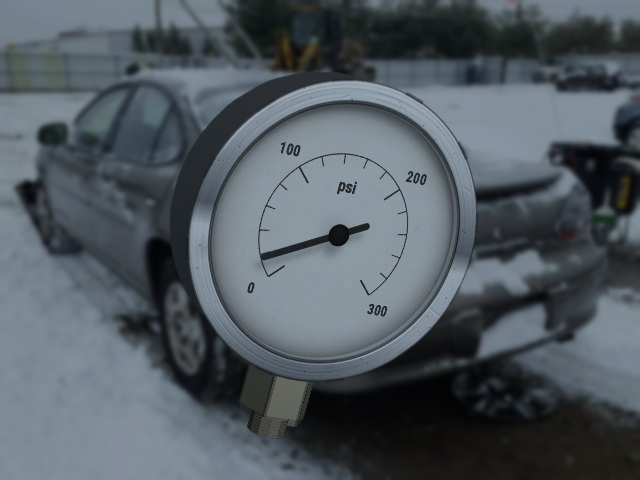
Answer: 20psi
